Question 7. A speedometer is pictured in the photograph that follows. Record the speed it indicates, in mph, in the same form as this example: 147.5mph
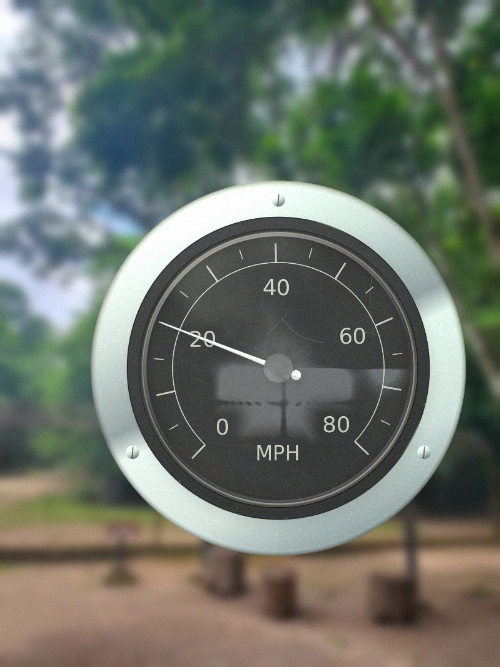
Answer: 20mph
